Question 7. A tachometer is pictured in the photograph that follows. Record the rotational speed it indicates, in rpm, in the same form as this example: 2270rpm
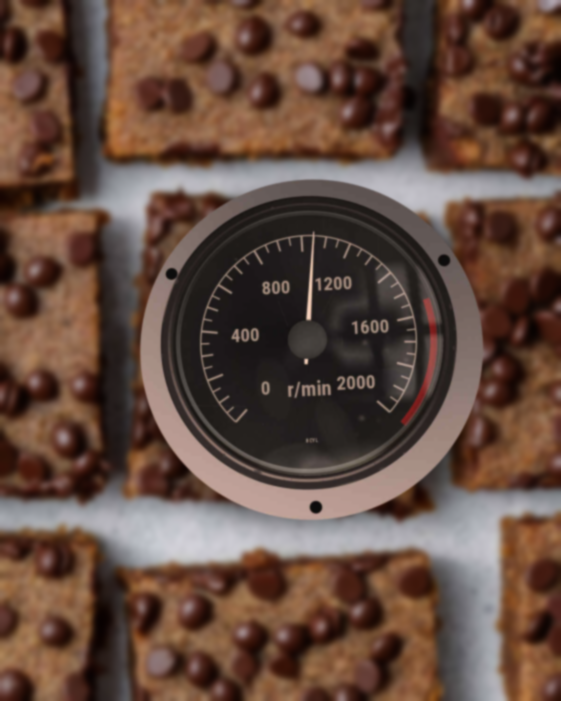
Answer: 1050rpm
